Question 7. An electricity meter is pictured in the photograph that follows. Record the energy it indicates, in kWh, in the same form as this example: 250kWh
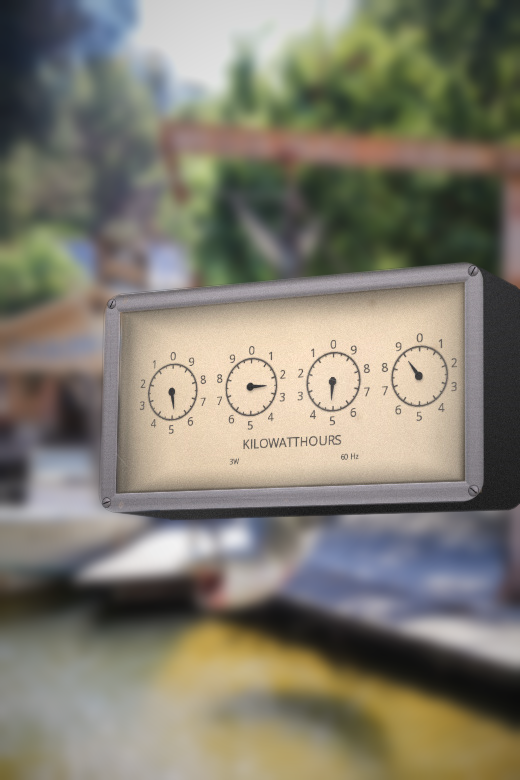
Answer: 5249kWh
